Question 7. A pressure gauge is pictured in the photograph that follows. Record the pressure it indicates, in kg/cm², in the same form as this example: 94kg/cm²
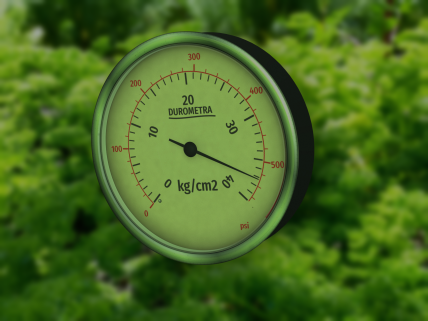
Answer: 37kg/cm²
